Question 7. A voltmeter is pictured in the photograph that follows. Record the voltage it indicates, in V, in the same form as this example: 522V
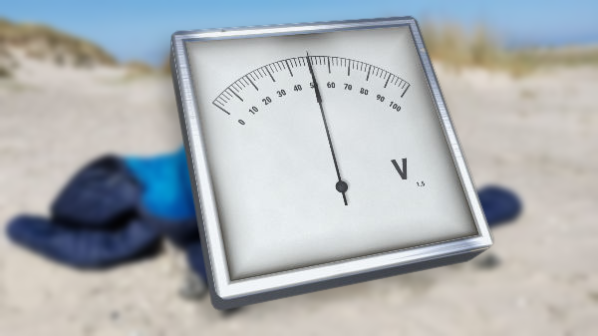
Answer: 50V
